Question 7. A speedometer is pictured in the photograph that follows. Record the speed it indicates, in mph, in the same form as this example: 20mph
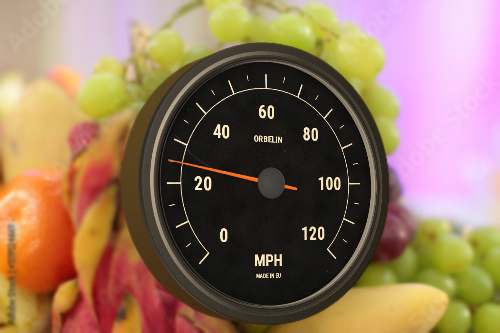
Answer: 25mph
